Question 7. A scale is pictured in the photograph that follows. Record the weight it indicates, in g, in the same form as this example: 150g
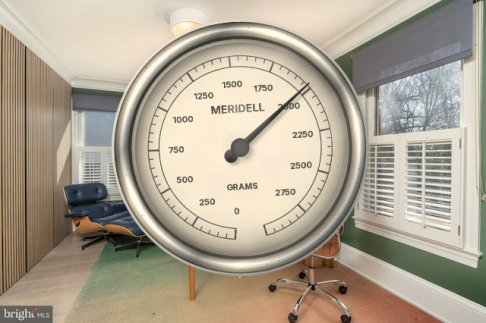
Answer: 1975g
